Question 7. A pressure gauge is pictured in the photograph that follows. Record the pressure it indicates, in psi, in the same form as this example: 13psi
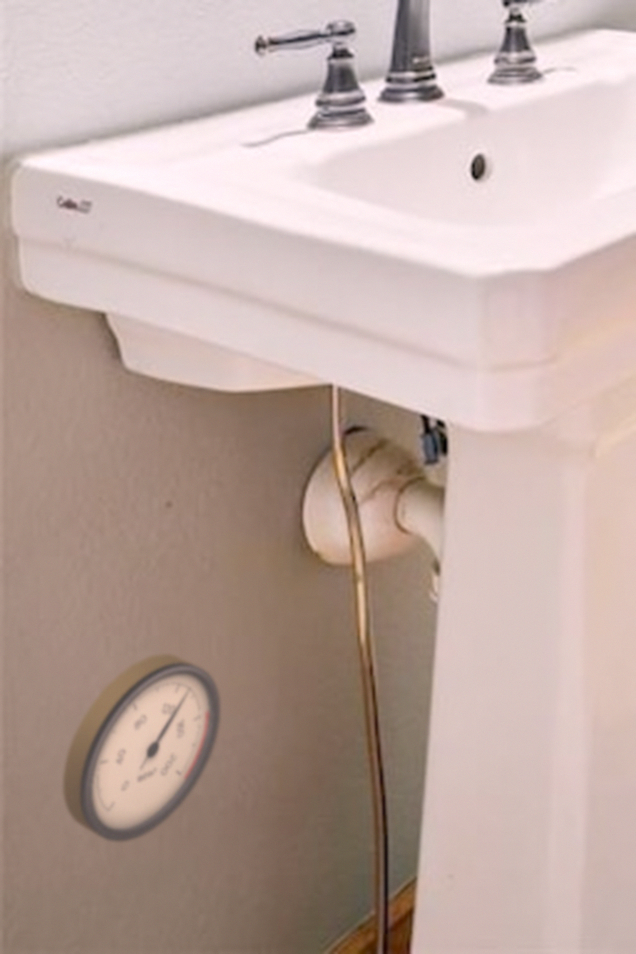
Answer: 130psi
